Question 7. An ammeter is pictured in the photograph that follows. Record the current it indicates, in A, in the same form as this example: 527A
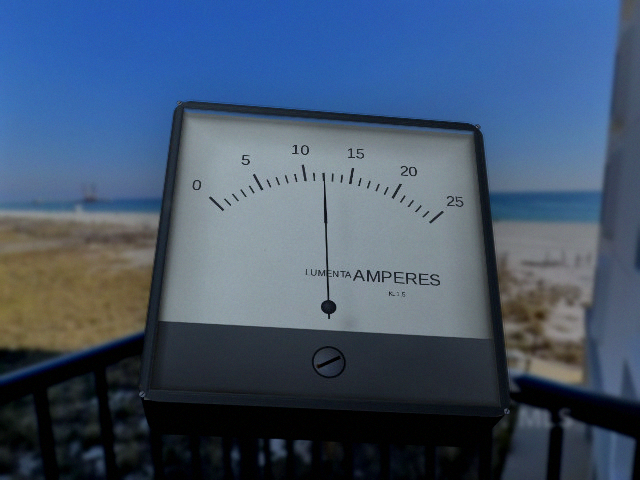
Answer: 12A
